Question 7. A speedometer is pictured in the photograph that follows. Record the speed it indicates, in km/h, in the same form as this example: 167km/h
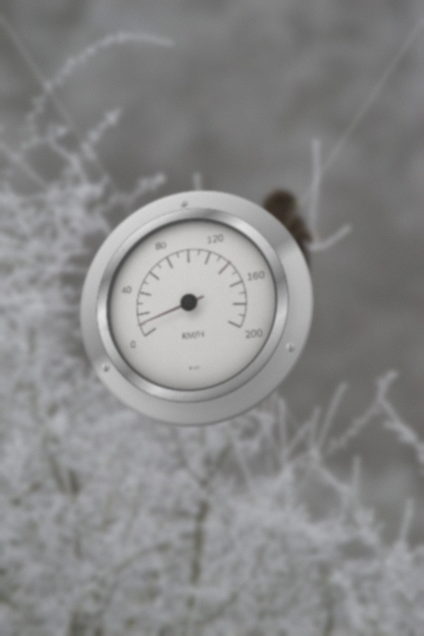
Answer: 10km/h
